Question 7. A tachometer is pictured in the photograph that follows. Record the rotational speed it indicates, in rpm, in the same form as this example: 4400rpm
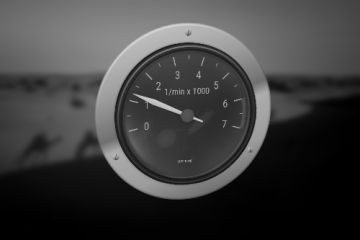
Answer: 1250rpm
